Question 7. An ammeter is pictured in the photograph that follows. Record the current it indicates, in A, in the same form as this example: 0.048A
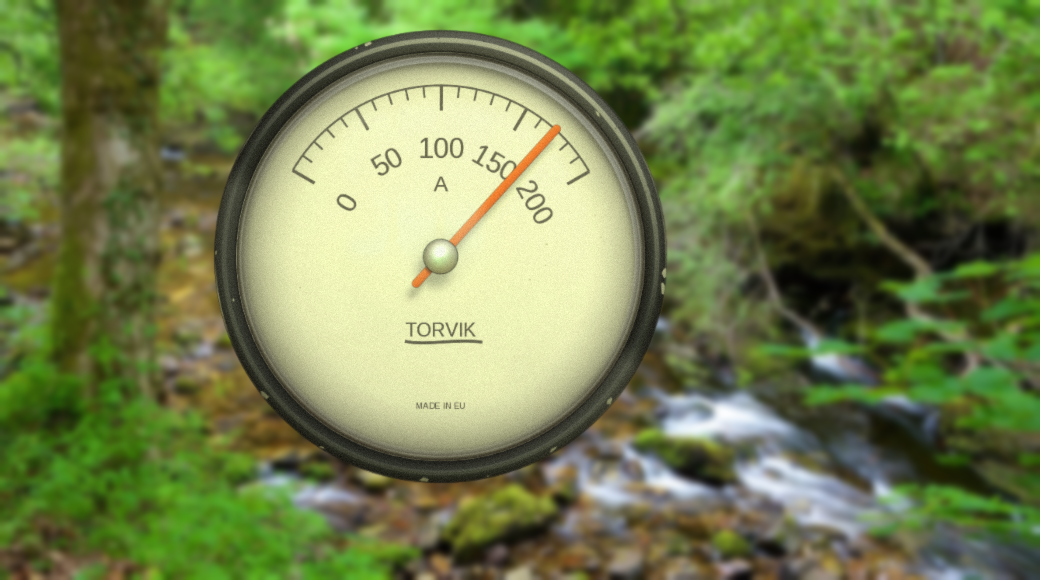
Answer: 170A
